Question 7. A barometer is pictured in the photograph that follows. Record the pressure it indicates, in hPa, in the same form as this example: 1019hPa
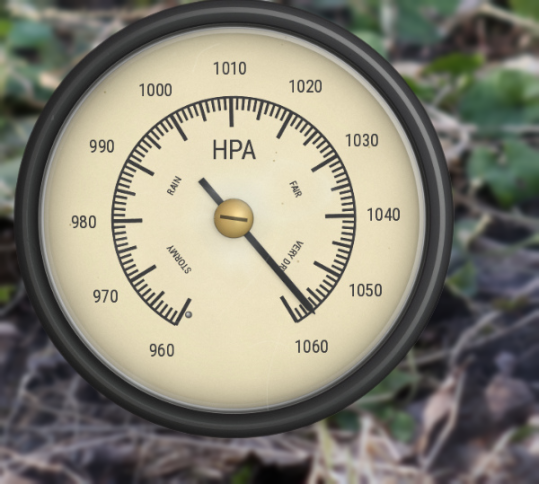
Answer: 1057hPa
